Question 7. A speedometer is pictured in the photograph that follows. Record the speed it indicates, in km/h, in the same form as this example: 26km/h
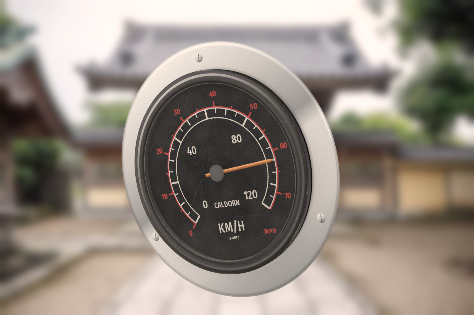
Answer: 100km/h
